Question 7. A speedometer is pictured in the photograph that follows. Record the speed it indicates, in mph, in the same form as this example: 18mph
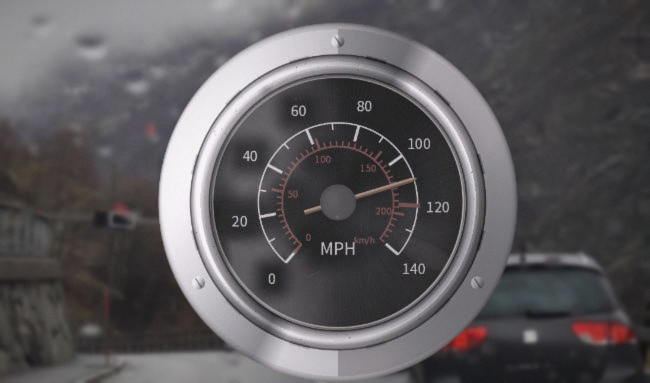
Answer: 110mph
